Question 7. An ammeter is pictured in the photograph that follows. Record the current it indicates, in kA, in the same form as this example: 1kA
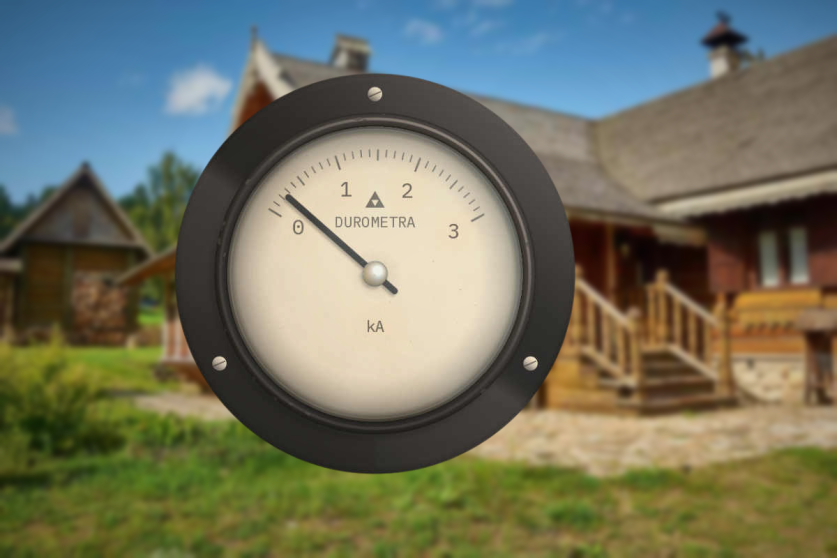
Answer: 0.25kA
